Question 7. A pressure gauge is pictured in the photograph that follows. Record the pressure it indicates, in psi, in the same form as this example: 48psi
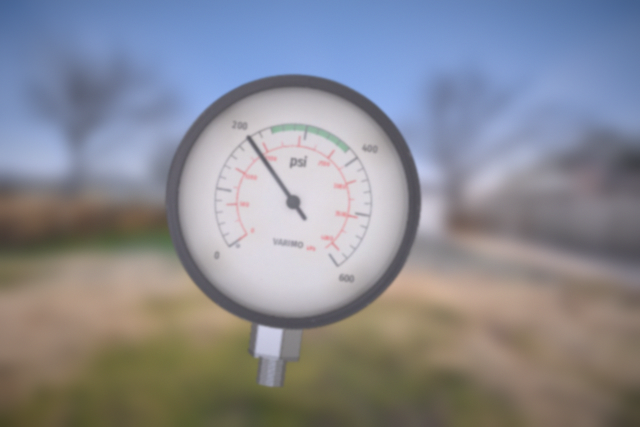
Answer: 200psi
